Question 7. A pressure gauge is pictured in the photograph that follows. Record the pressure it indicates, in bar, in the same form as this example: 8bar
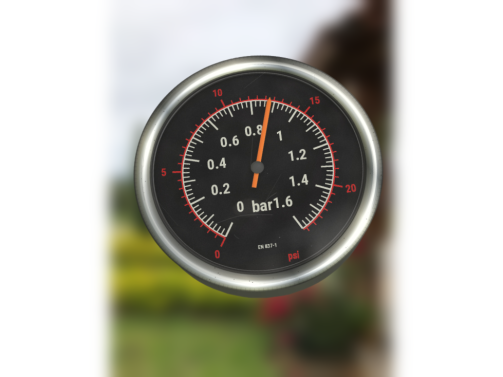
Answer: 0.88bar
